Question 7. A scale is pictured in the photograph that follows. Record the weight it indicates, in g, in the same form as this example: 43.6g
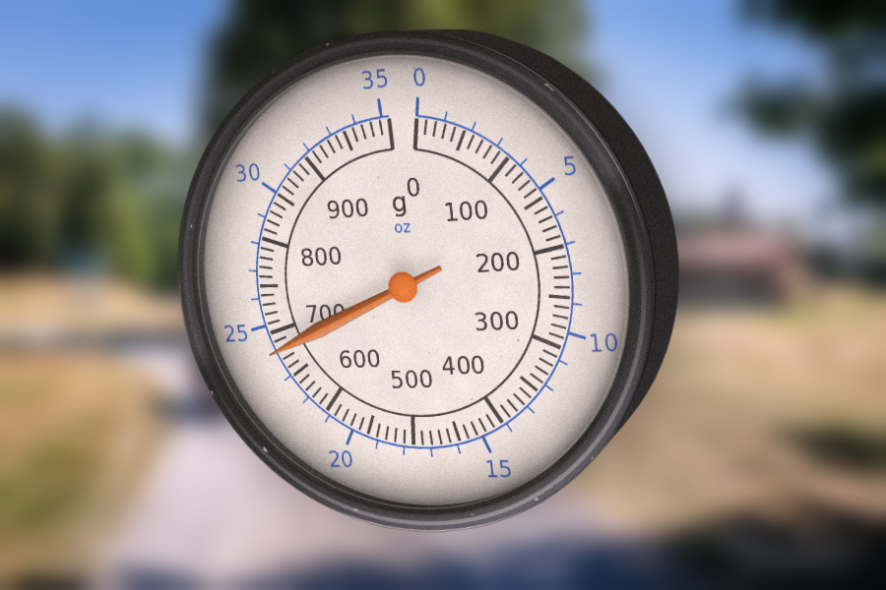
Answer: 680g
